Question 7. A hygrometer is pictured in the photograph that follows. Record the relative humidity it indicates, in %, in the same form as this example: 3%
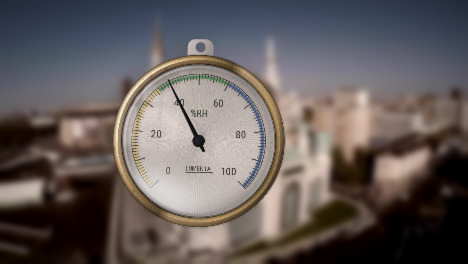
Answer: 40%
